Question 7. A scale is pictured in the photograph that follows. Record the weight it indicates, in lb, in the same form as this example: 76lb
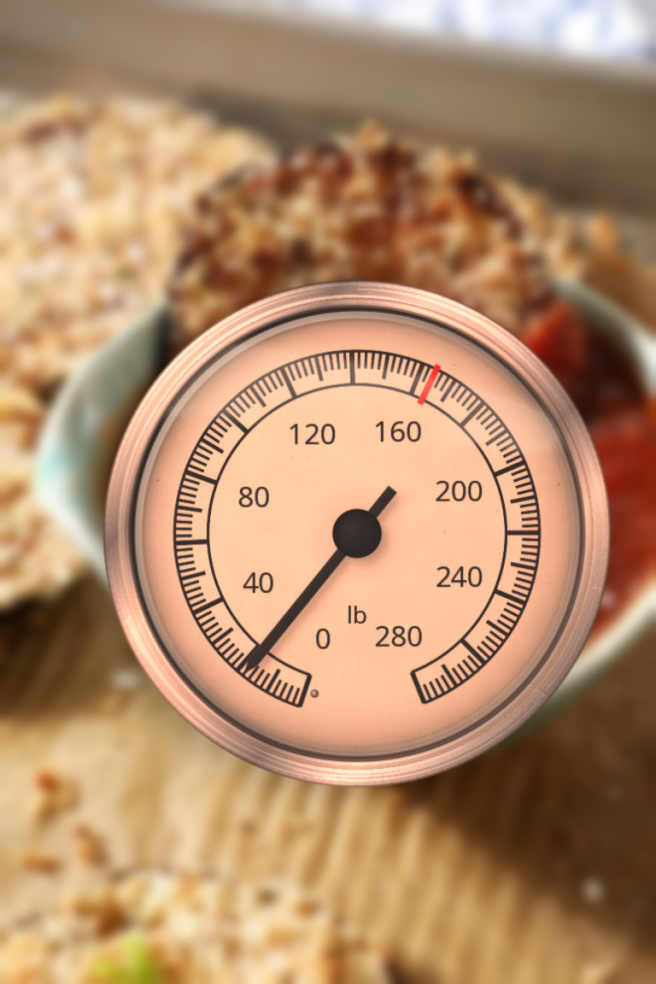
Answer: 18lb
